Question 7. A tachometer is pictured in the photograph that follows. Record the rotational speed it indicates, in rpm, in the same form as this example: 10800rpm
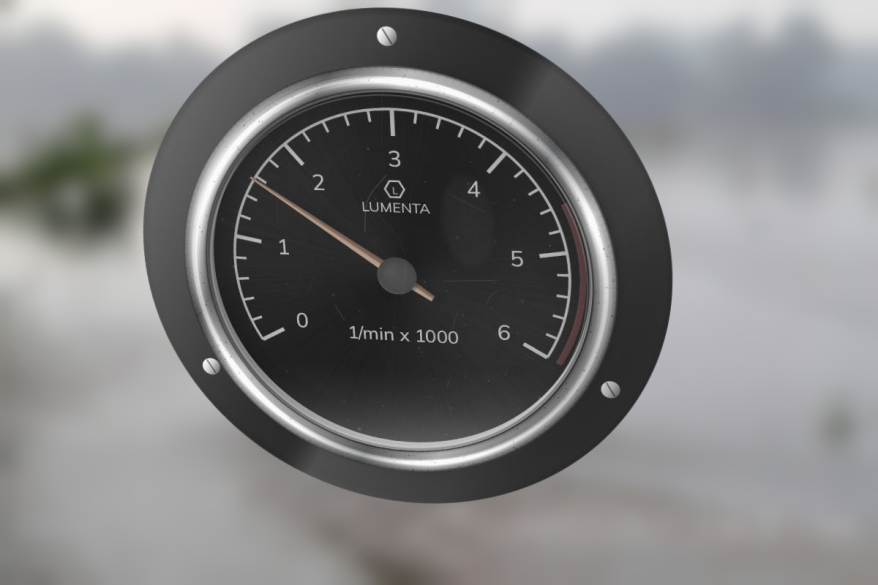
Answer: 1600rpm
